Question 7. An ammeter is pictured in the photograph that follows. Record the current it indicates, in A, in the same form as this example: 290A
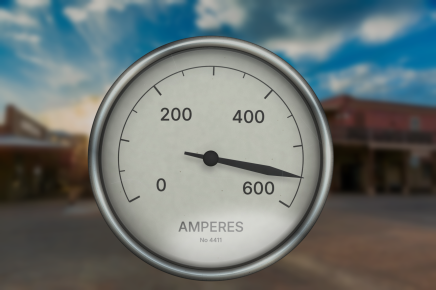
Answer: 550A
